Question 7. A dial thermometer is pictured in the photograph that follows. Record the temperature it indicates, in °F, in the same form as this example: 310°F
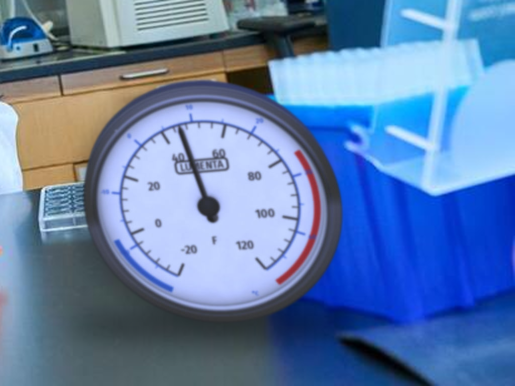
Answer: 46°F
